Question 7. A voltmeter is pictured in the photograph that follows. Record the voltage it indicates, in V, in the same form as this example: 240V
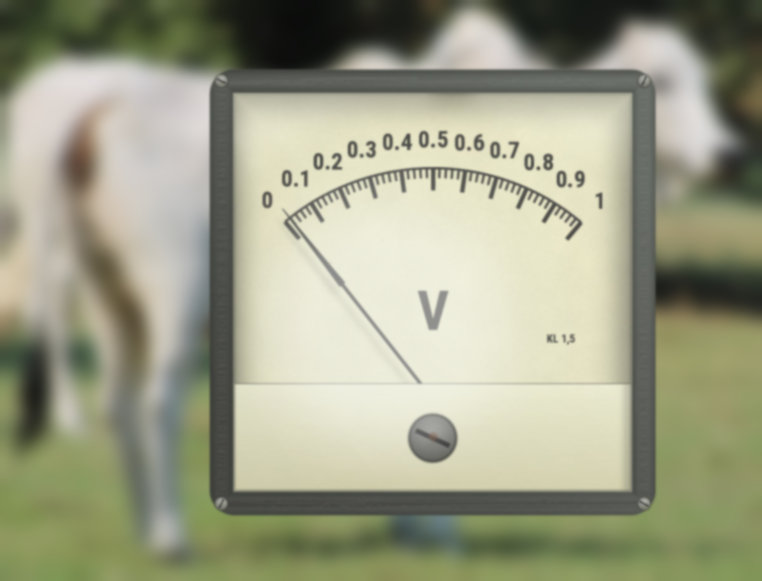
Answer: 0.02V
